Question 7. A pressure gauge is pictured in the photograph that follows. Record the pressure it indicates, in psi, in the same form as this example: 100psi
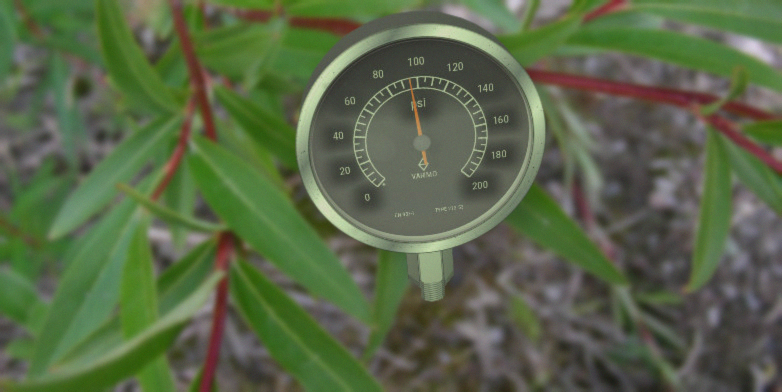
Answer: 95psi
